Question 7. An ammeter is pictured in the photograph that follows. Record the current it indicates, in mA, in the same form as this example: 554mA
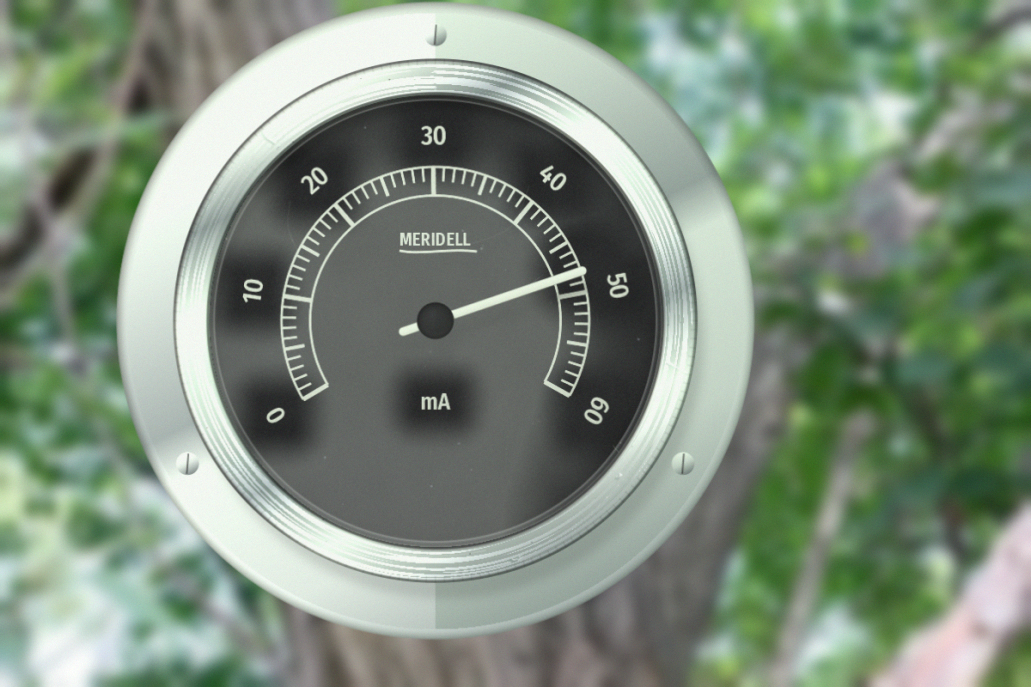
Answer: 48mA
